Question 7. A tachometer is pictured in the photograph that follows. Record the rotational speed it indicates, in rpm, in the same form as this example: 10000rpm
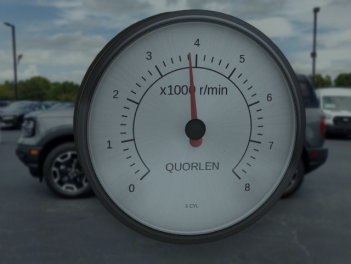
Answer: 3800rpm
